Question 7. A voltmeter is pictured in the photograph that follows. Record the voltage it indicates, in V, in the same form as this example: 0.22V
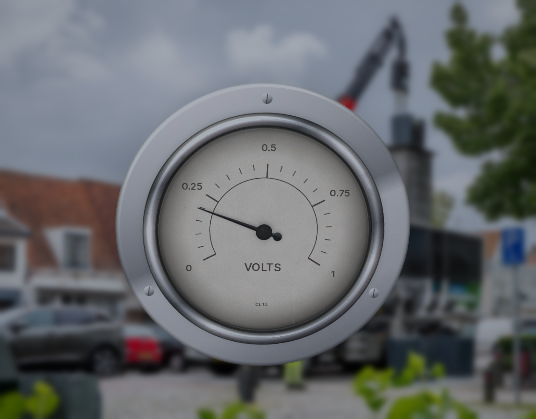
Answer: 0.2V
